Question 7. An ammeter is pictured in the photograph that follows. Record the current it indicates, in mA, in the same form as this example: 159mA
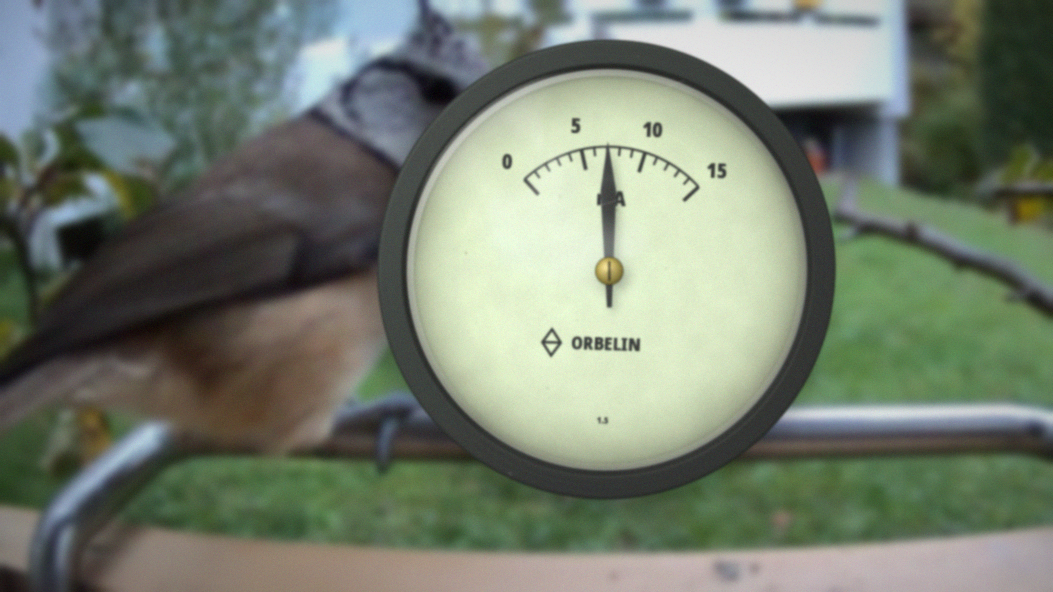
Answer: 7mA
